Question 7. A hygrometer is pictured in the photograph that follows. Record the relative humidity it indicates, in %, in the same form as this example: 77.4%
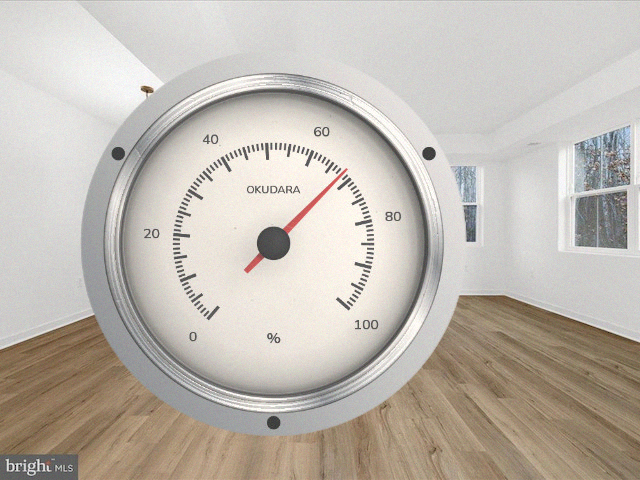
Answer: 68%
